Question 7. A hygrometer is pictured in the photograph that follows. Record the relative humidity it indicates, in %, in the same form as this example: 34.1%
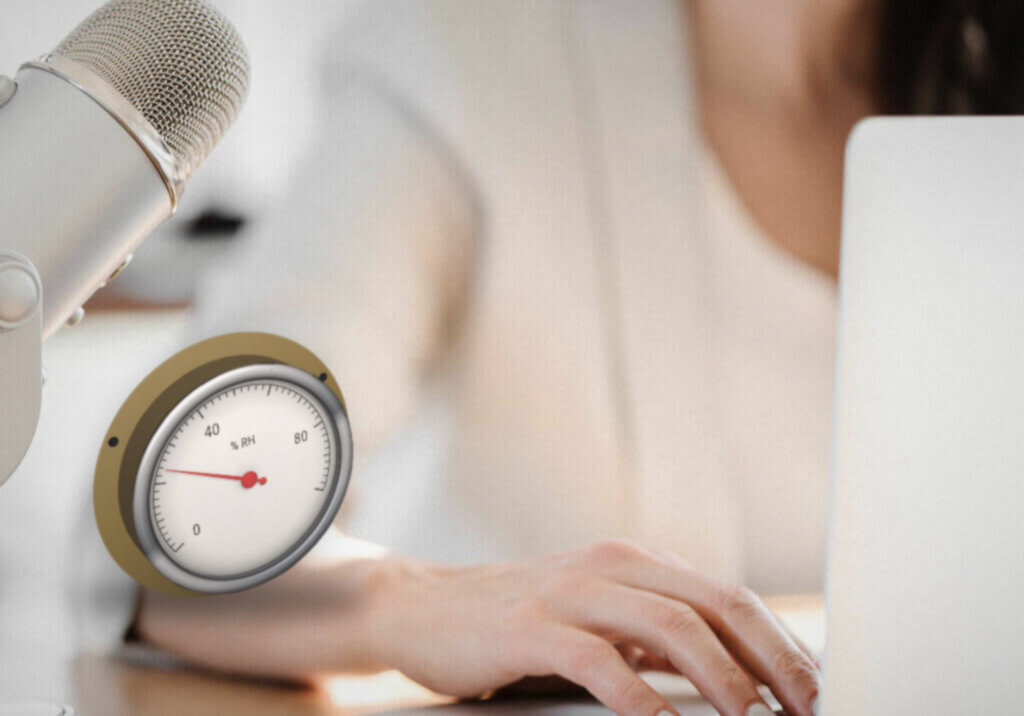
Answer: 24%
